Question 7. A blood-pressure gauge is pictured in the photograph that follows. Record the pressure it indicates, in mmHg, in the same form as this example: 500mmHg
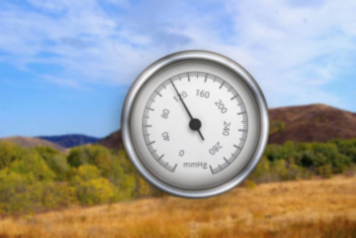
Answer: 120mmHg
